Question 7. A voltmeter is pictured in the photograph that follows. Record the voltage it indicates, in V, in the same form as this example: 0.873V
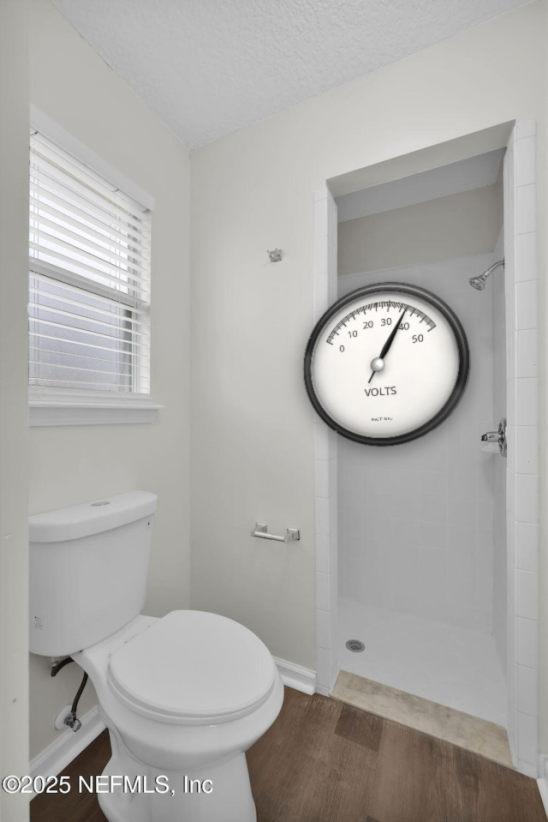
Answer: 37.5V
